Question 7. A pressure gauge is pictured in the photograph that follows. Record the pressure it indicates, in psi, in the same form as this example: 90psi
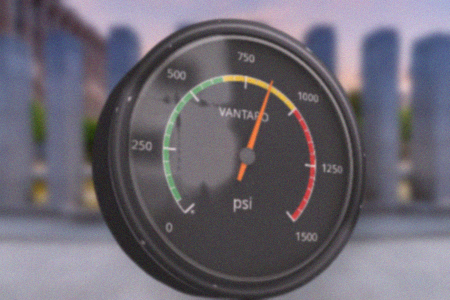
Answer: 850psi
